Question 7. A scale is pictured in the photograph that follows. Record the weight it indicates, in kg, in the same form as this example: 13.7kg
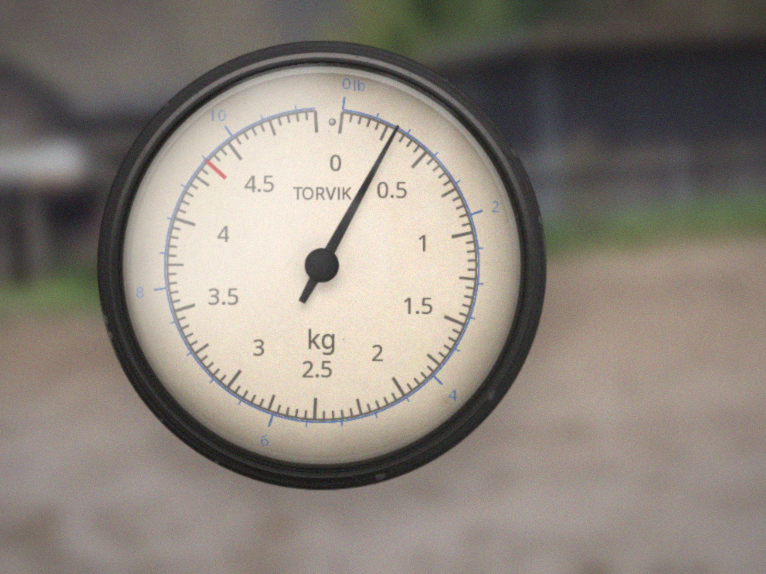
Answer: 0.3kg
